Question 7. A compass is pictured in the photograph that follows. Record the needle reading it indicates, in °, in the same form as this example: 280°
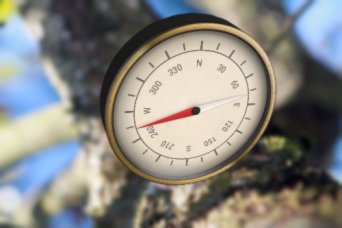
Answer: 255°
